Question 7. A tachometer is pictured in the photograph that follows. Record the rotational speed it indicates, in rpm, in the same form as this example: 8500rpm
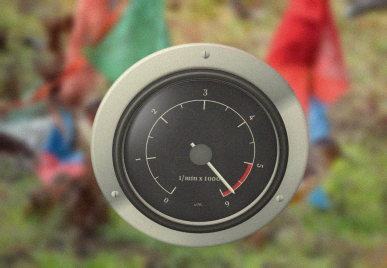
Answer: 5750rpm
